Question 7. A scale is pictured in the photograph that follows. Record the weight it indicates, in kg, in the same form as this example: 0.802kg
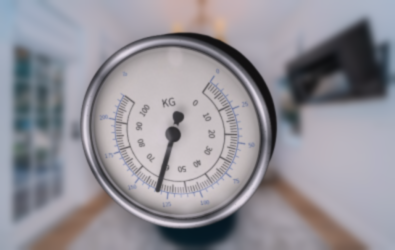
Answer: 60kg
